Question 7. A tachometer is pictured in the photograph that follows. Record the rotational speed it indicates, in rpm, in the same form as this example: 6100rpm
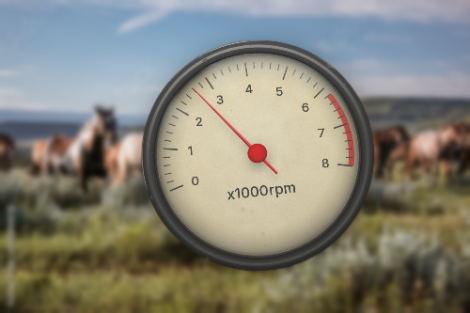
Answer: 2600rpm
